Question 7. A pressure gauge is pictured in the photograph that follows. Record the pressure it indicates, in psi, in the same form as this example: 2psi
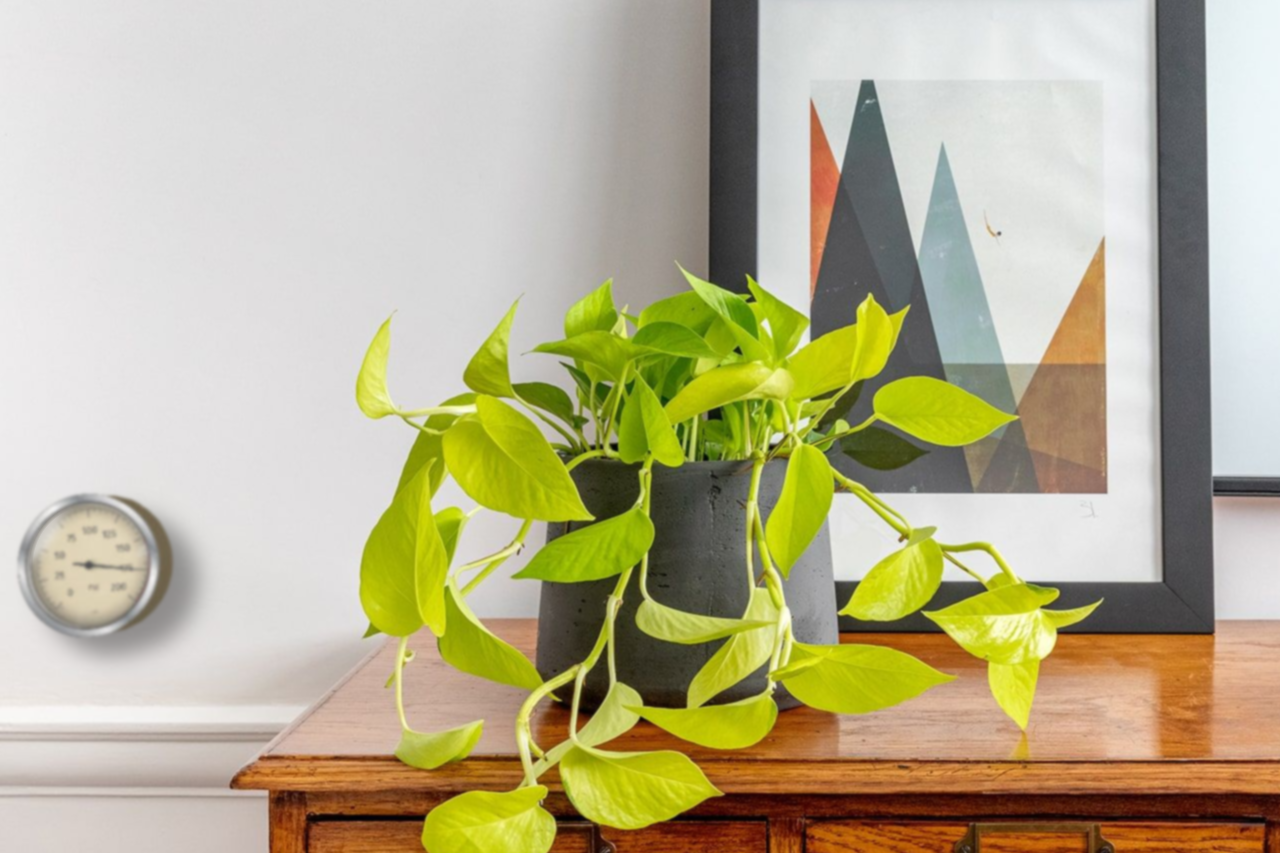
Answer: 175psi
